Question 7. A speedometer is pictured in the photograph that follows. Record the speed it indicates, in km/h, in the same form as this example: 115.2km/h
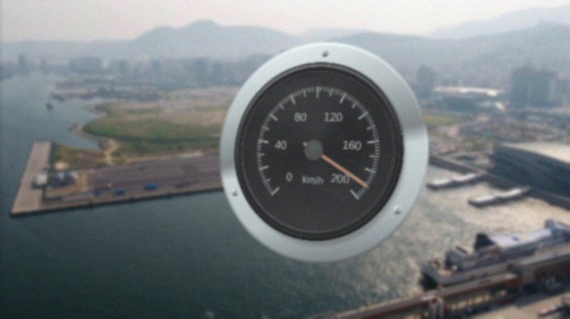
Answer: 190km/h
